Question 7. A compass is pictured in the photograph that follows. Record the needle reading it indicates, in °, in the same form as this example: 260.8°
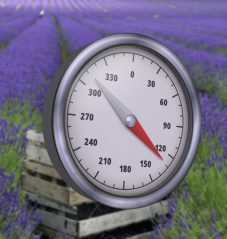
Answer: 130°
